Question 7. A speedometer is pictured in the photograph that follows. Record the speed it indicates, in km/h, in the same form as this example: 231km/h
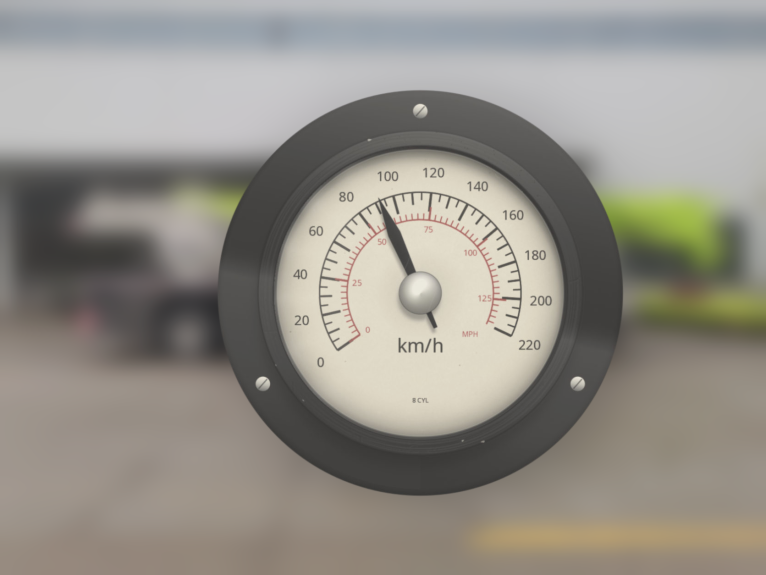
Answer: 92.5km/h
